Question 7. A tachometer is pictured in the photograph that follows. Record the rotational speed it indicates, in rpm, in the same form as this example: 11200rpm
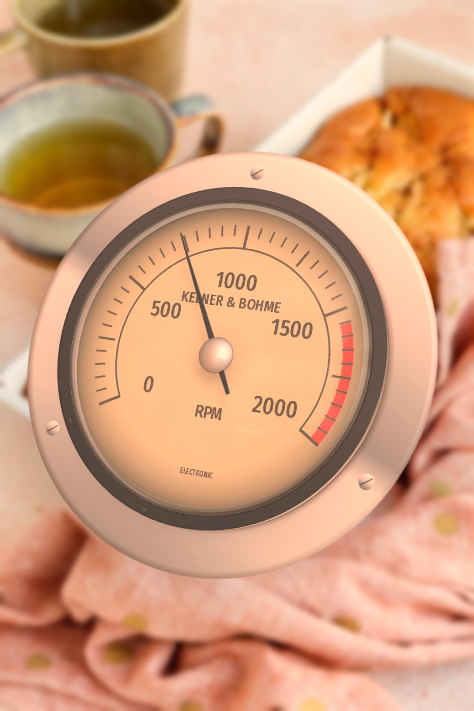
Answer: 750rpm
